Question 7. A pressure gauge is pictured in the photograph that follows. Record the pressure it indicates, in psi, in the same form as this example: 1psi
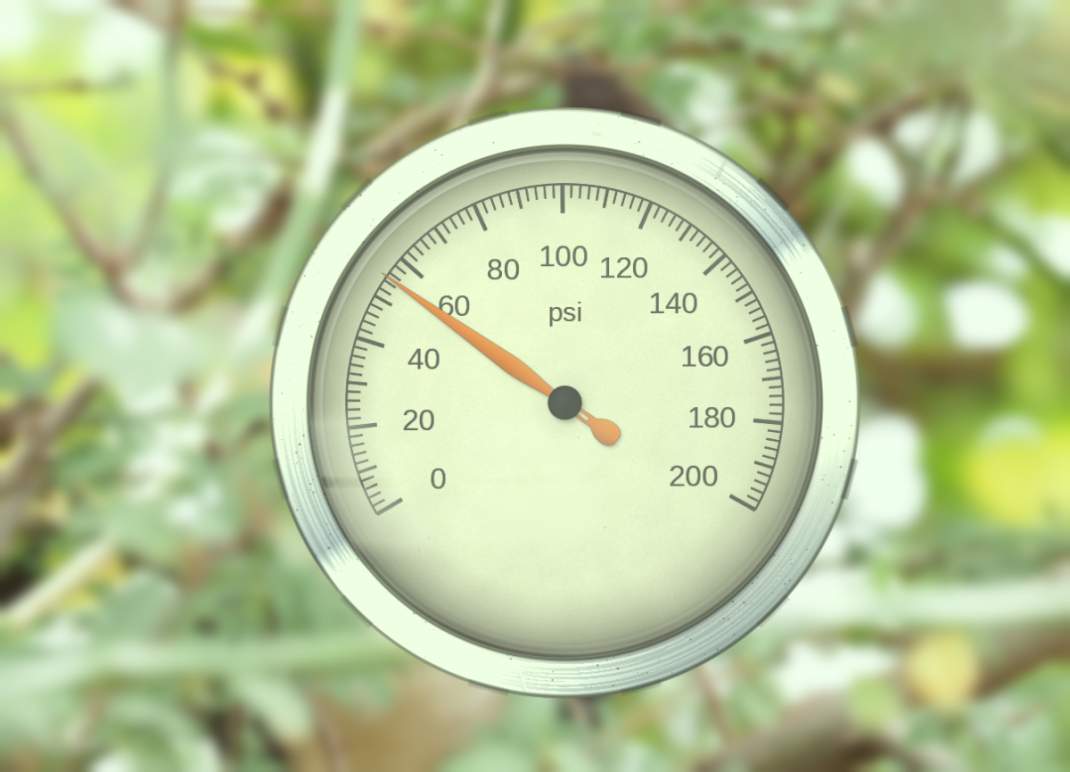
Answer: 55psi
